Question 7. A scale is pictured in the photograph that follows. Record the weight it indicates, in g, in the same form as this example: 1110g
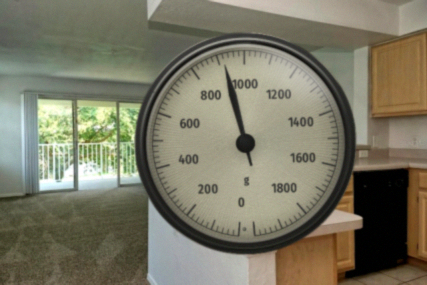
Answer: 920g
